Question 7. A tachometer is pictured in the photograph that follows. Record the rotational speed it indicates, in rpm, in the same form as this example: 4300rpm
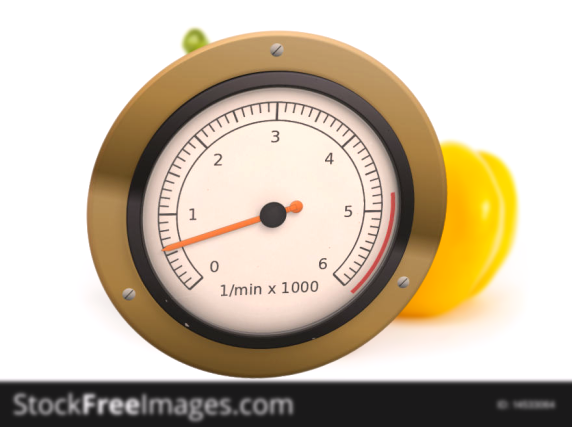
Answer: 600rpm
